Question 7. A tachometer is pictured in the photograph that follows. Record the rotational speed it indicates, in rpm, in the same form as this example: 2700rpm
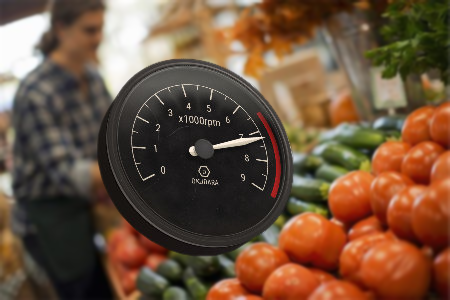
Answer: 7250rpm
